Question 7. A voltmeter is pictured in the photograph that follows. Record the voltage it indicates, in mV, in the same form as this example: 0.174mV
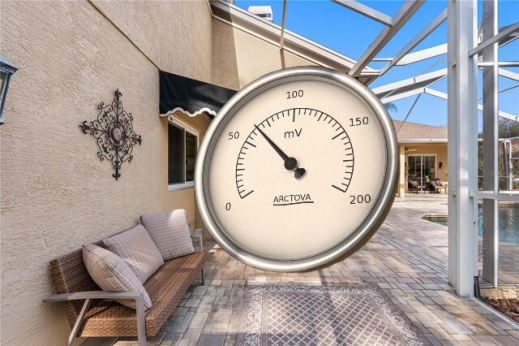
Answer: 65mV
